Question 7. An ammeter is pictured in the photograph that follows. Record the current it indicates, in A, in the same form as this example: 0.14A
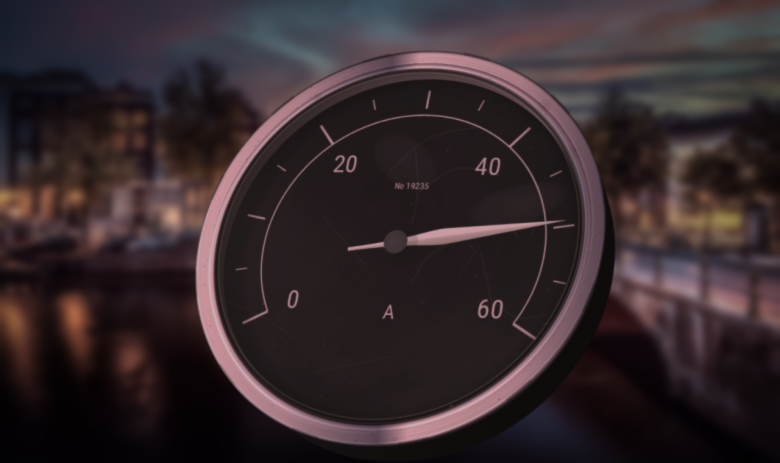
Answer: 50A
